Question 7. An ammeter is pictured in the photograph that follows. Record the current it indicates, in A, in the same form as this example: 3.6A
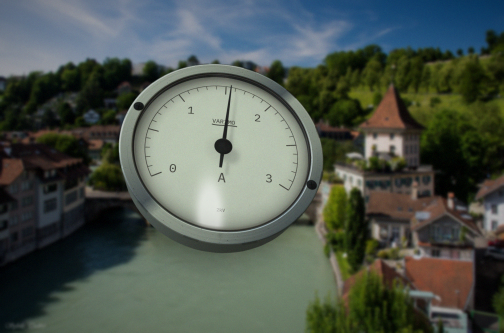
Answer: 1.55A
